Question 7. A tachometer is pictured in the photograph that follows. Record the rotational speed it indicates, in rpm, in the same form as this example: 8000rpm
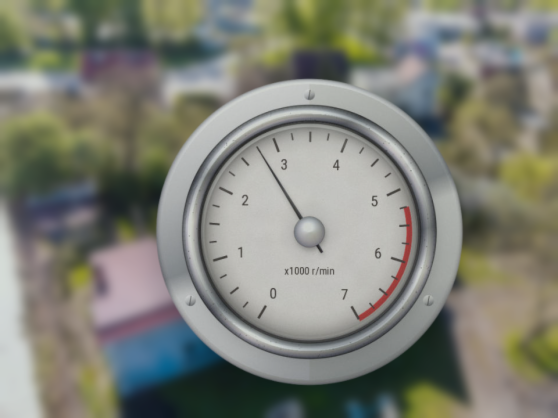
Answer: 2750rpm
